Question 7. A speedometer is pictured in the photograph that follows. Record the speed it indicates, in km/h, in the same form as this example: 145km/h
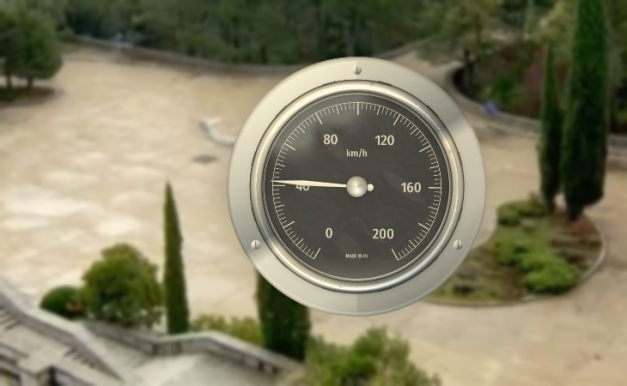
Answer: 42km/h
